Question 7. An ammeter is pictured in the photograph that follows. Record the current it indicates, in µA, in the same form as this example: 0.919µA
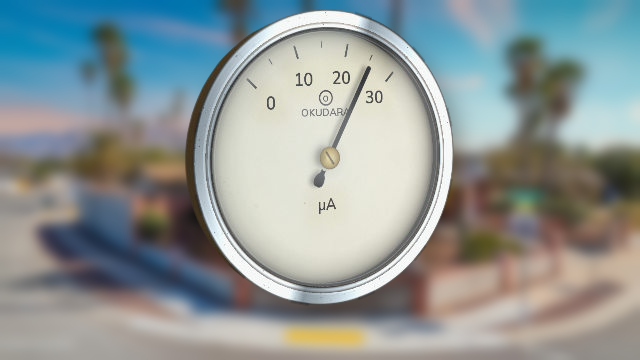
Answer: 25µA
